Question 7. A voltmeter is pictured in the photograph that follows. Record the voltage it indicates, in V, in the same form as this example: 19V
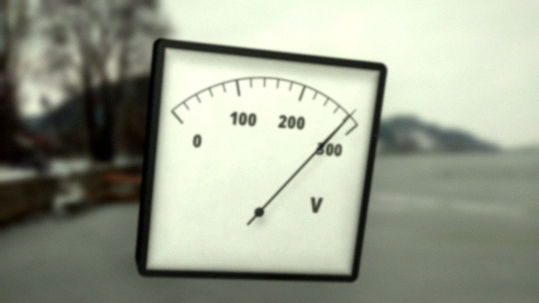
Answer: 280V
